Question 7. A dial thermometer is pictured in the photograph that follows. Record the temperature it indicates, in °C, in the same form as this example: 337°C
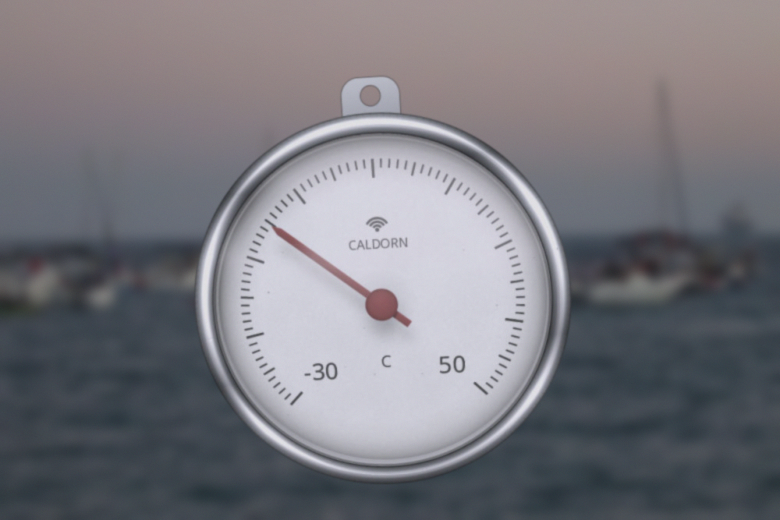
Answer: -5°C
